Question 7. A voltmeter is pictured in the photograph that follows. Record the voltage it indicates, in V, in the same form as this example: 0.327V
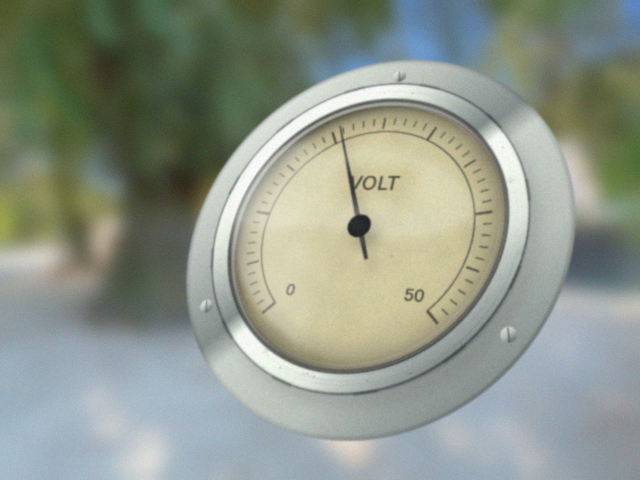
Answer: 21V
